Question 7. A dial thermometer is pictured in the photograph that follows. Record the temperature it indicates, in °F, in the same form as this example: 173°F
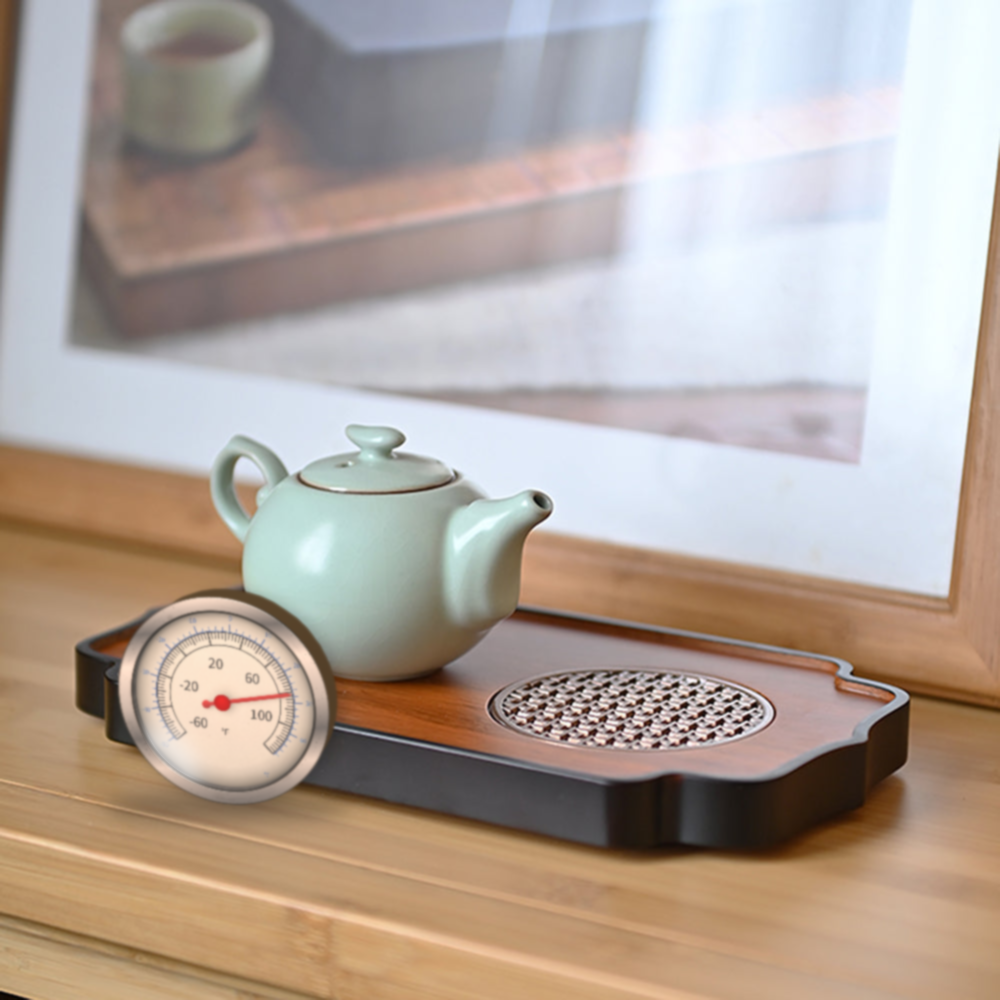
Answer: 80°F
